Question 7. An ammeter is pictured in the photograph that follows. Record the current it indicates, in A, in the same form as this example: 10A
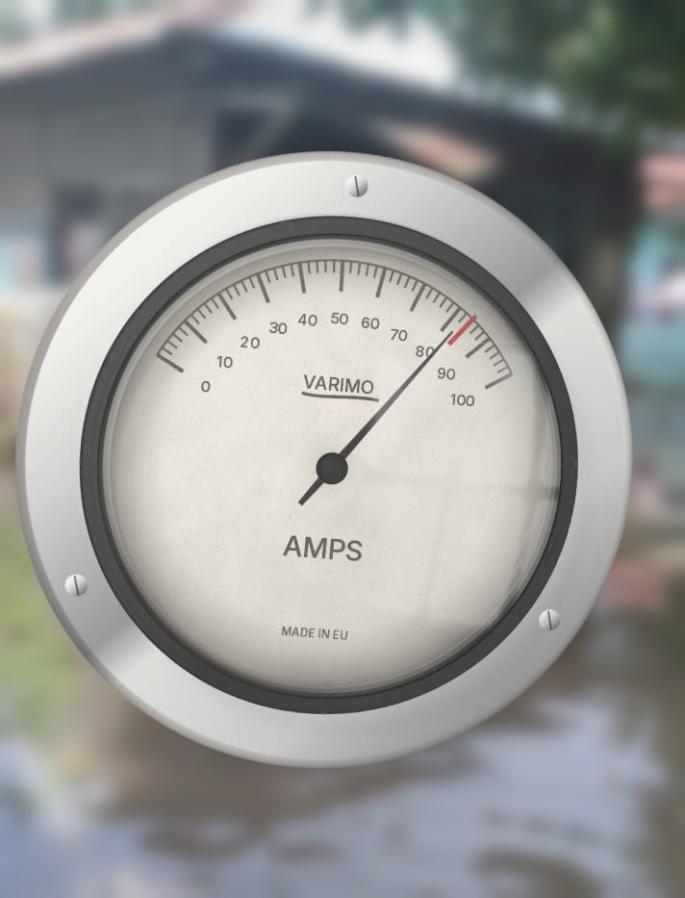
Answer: 82A
